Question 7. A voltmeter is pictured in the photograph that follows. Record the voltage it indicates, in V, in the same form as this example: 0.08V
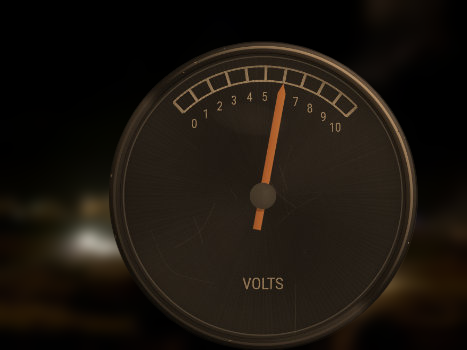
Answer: 6V
